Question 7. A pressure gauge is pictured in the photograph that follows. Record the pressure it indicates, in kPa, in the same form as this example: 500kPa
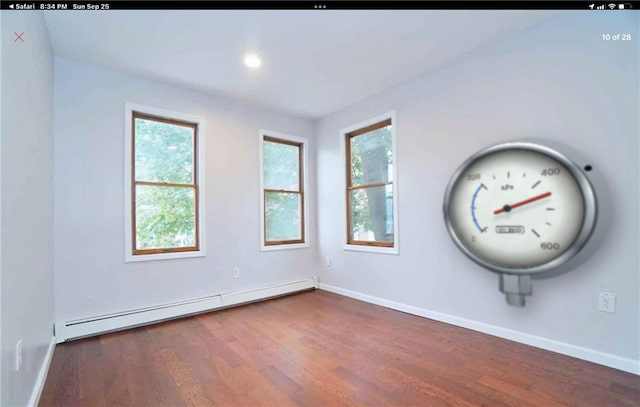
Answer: 450kPa
